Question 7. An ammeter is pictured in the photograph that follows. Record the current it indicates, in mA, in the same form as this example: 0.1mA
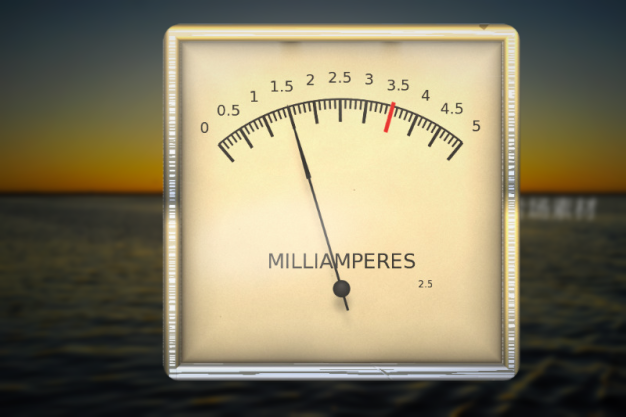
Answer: 1.5mA
